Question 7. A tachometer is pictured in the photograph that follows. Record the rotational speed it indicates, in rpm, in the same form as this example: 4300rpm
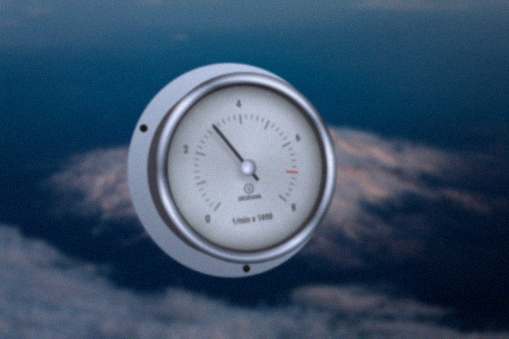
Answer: 3000rpm
